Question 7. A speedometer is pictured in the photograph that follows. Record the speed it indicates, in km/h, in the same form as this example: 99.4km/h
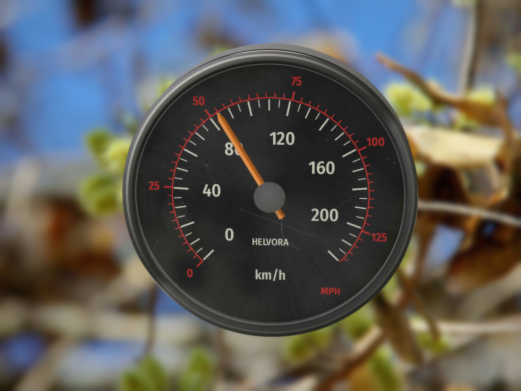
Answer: 85km/h
